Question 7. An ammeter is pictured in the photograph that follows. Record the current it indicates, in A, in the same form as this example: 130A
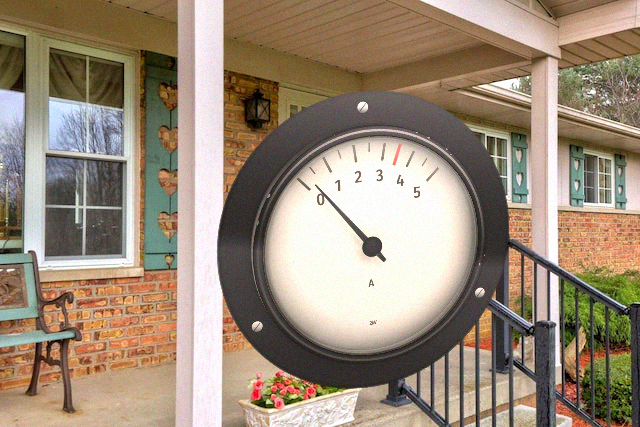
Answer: 0.25A
